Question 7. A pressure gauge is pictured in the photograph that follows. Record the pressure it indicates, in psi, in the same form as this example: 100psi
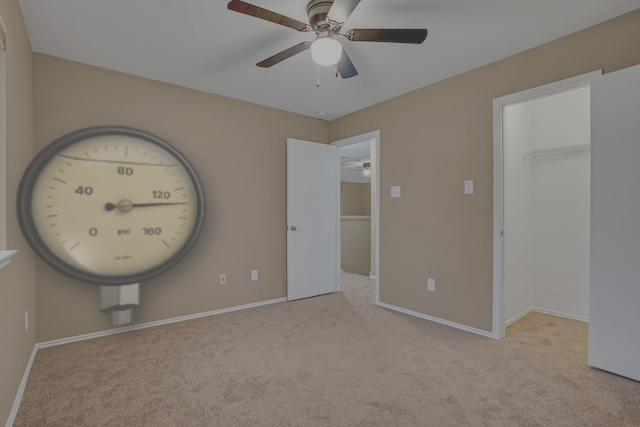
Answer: 130psi
